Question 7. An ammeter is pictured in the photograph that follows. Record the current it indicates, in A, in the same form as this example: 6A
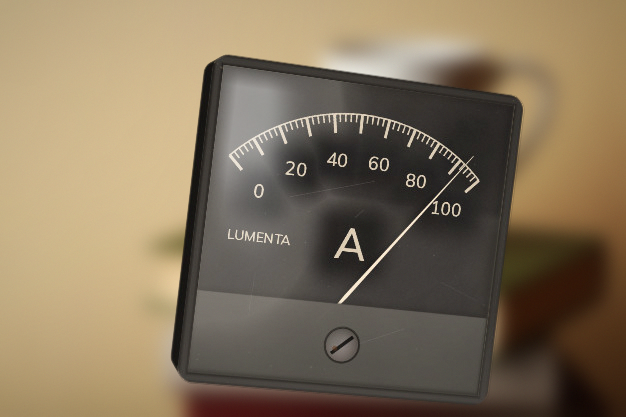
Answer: 92A
